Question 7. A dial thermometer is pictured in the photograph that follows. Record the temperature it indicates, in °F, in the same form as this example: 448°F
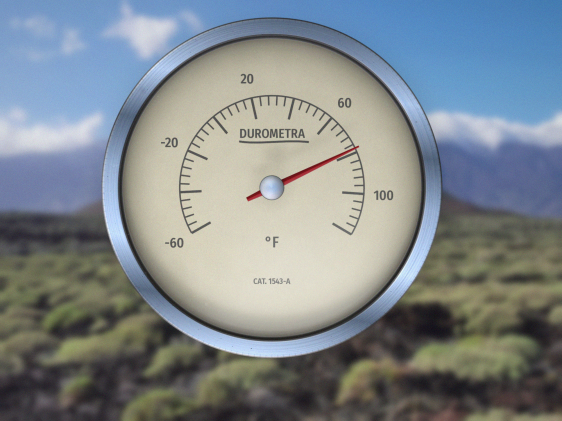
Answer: 78°F
